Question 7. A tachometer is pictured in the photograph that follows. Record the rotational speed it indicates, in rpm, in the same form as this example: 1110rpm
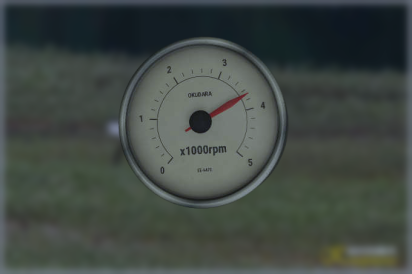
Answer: 3700rpm
